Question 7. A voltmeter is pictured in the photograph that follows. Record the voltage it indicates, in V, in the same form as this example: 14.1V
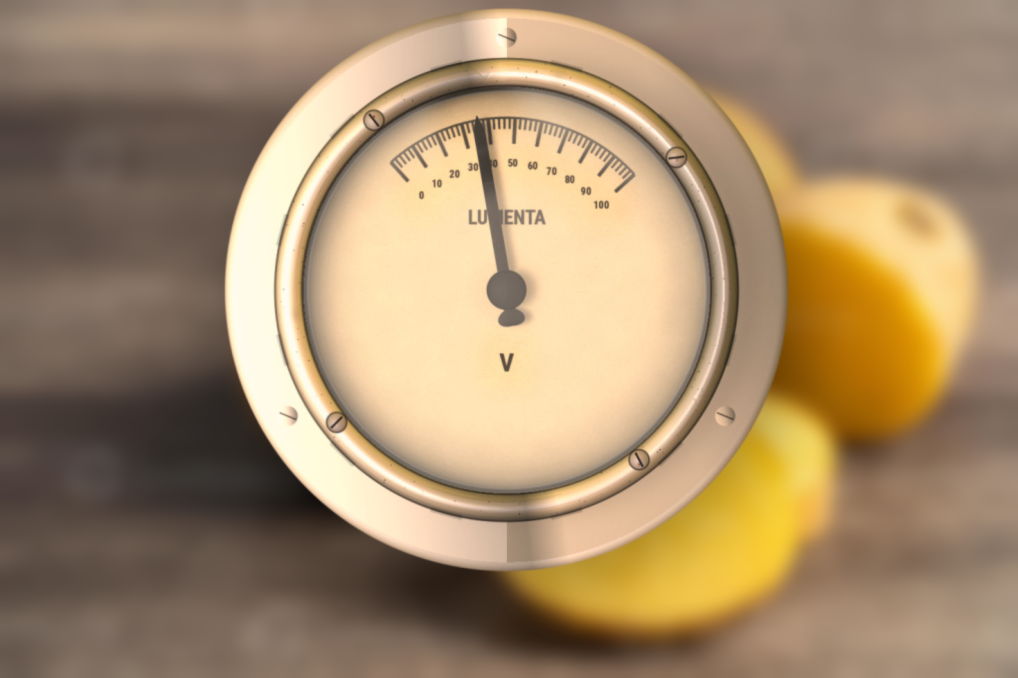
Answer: 36V
